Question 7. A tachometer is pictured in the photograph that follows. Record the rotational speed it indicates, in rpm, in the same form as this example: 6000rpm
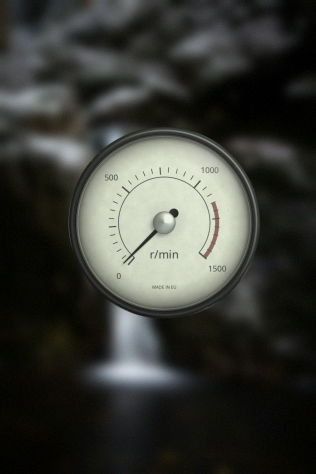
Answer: 25rpm
